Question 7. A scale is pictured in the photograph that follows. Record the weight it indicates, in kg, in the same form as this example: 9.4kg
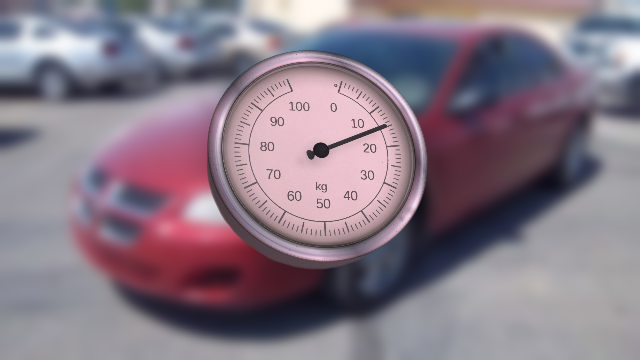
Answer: 15kg
